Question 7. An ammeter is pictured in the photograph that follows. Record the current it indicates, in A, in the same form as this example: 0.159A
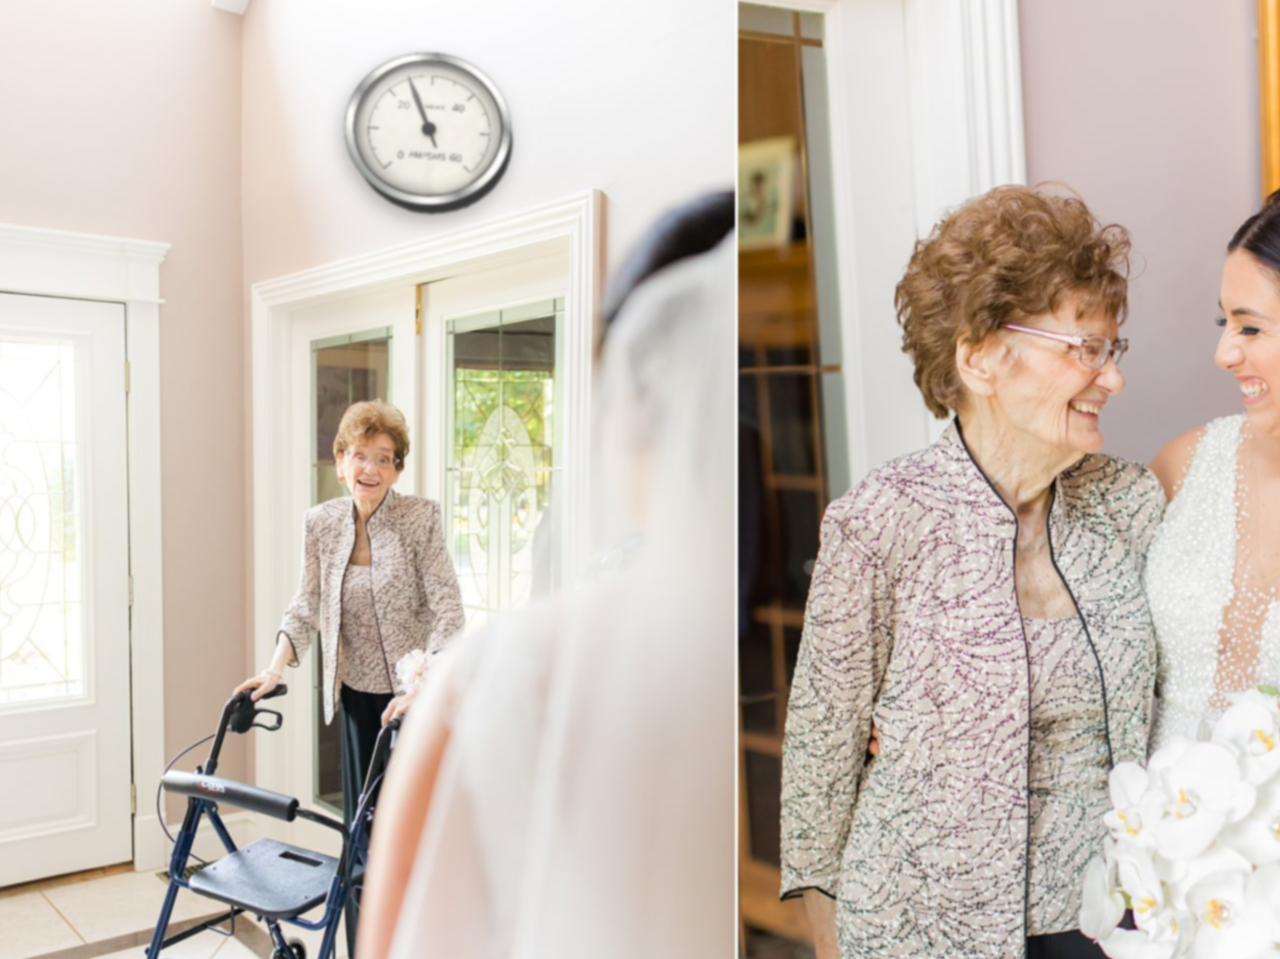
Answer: 25A
